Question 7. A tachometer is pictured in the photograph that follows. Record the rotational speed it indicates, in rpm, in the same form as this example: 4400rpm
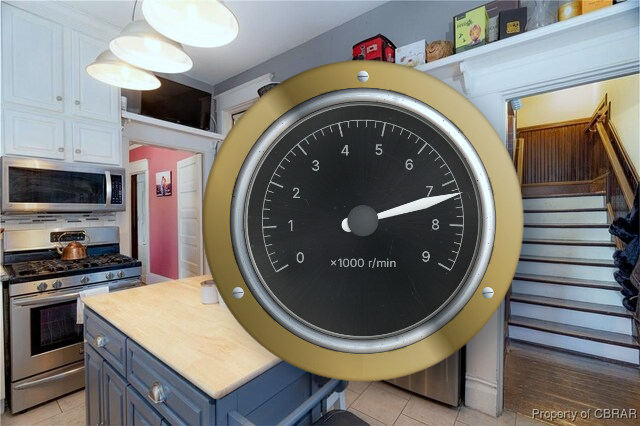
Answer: 7300rpm
